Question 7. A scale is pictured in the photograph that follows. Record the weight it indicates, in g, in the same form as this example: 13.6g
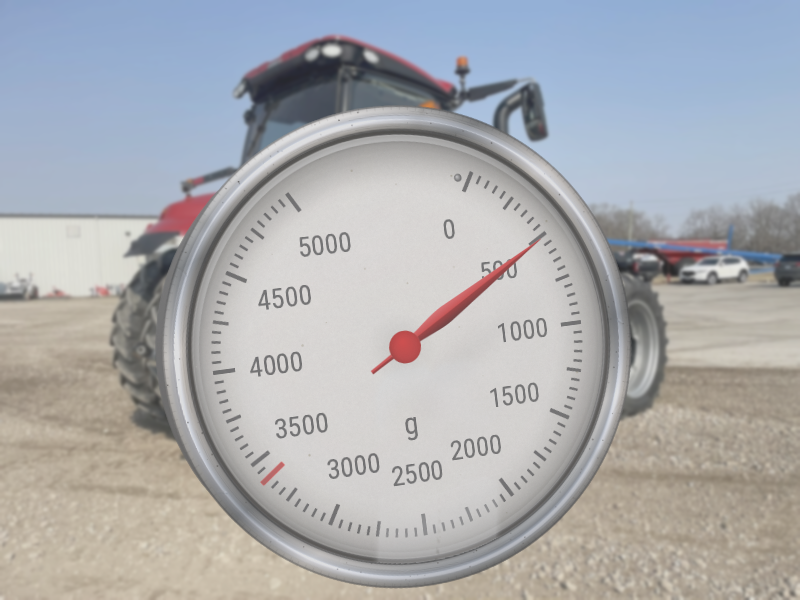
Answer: 500g
